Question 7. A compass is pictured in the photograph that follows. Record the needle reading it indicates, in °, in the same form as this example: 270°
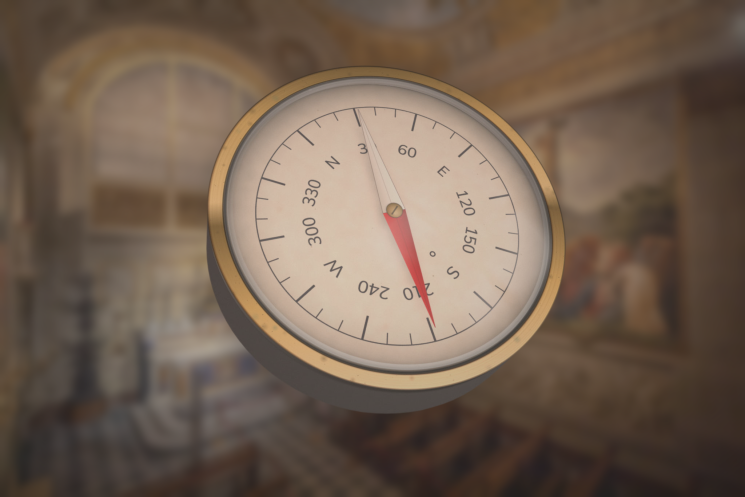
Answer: 210°
